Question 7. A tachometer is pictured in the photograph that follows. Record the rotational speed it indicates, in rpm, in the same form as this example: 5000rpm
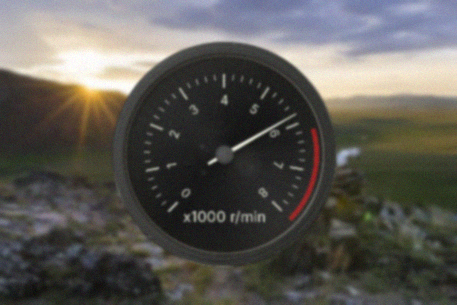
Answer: 5800rpm
